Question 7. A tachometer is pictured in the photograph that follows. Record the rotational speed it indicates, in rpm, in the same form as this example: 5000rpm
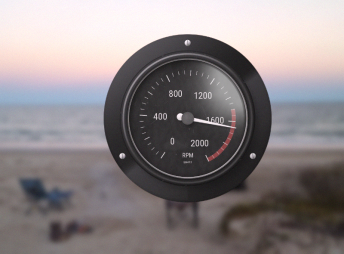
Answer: 1650rpm
